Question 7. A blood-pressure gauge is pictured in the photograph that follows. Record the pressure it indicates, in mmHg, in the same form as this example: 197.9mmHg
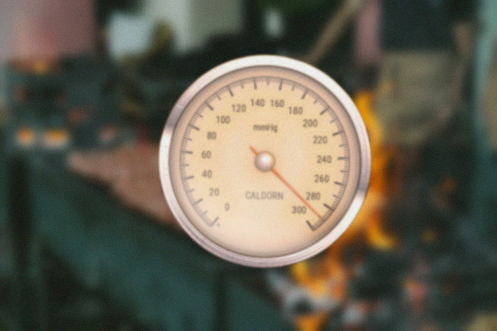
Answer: 290mmHg
